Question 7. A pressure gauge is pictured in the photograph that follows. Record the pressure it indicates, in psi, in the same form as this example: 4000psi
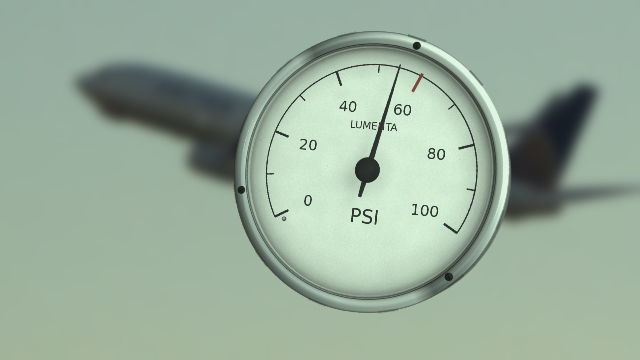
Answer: 55psi
